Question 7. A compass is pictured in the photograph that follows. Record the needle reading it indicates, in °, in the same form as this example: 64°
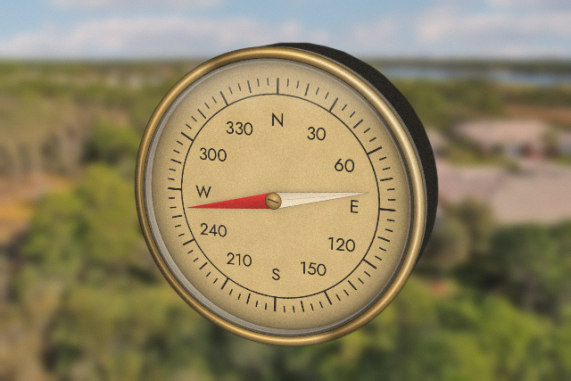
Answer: 260°
